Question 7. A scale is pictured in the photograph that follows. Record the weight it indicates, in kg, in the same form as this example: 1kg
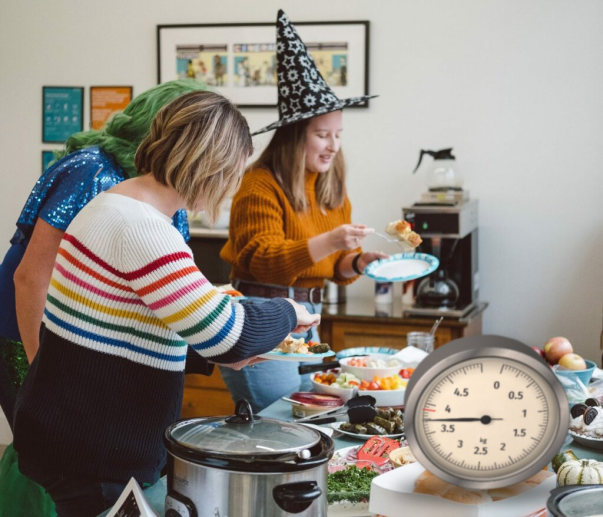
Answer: 3.75kg
